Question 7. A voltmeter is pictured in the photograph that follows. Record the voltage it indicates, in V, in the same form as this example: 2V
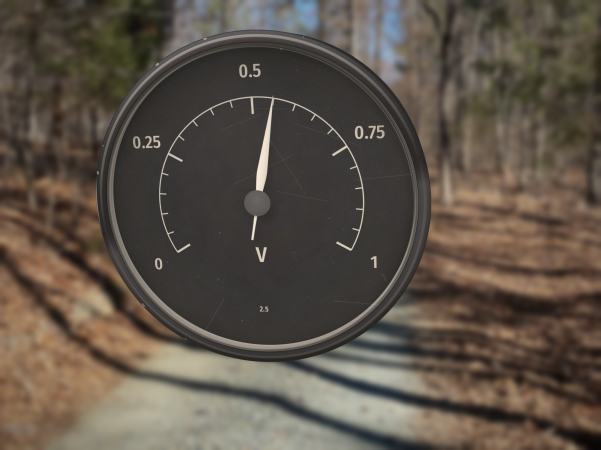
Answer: 0.55V
